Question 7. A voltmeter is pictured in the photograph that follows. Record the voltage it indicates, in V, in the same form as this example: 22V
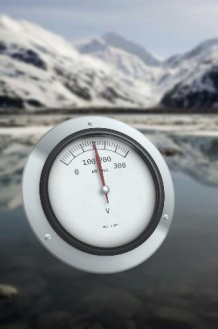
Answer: 150V
